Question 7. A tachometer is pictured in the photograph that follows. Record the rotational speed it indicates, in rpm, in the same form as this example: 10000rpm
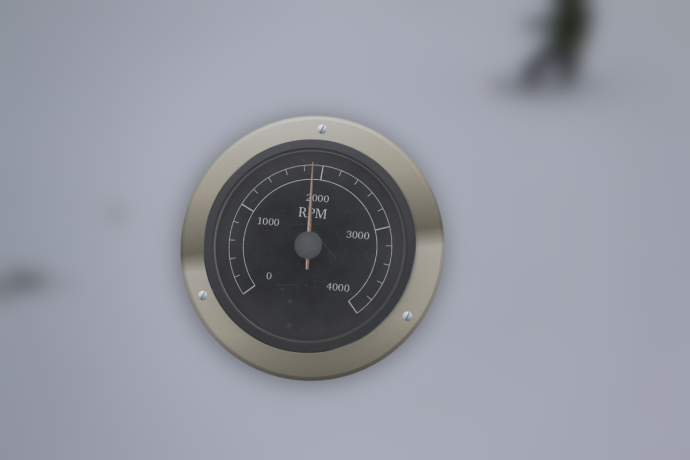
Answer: 1900rpm
